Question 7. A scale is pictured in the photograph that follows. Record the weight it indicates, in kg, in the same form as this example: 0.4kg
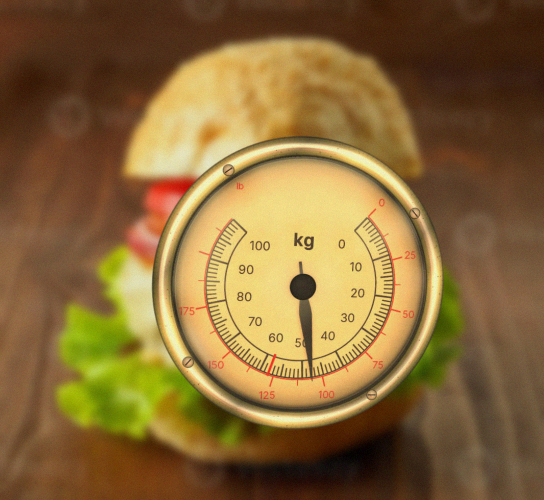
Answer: 48kg
